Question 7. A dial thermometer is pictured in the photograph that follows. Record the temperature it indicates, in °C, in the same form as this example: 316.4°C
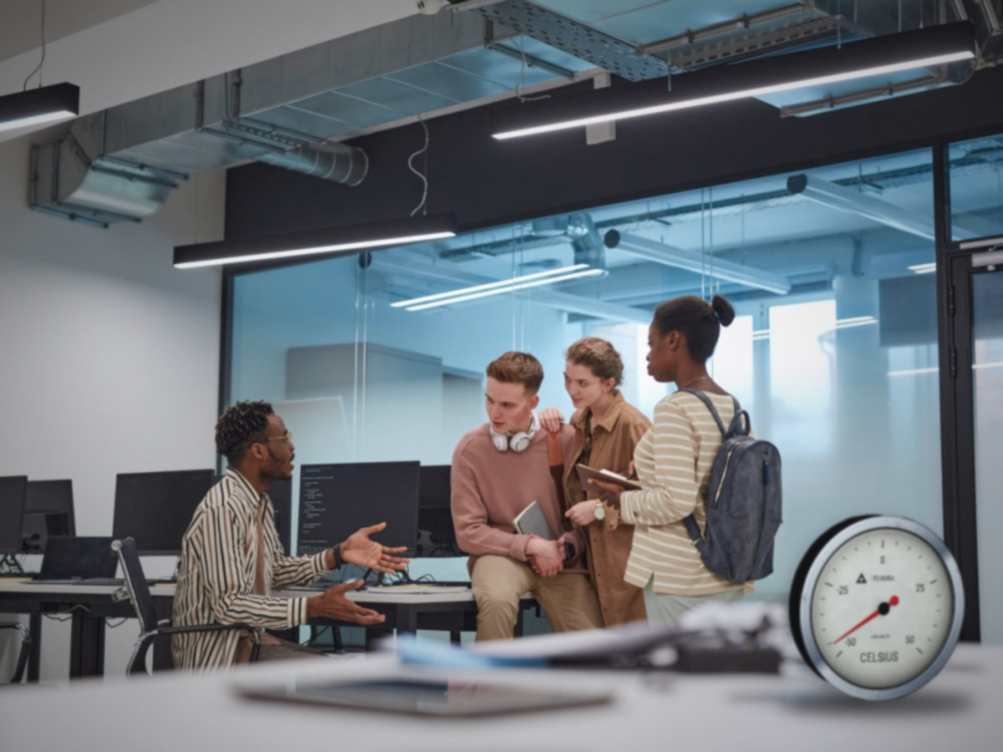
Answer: -45°C
